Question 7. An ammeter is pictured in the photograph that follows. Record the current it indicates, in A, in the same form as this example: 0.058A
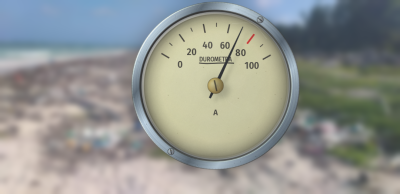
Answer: 70A
